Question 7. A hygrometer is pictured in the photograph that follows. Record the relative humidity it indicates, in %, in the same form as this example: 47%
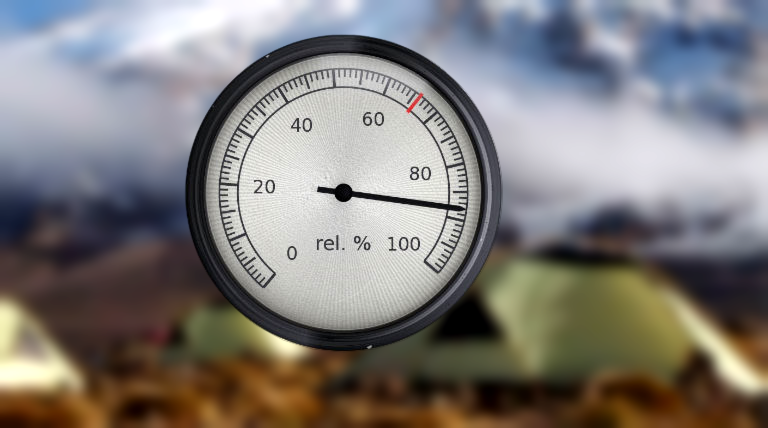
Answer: 88%
